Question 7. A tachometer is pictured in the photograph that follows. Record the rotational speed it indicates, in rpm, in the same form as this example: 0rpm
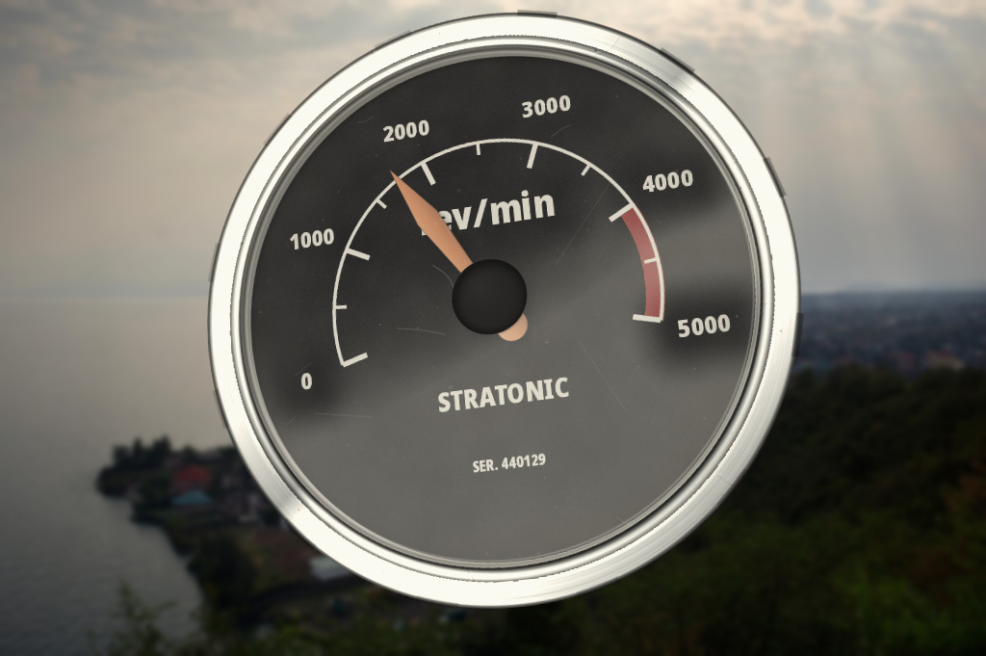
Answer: 1750rpm
